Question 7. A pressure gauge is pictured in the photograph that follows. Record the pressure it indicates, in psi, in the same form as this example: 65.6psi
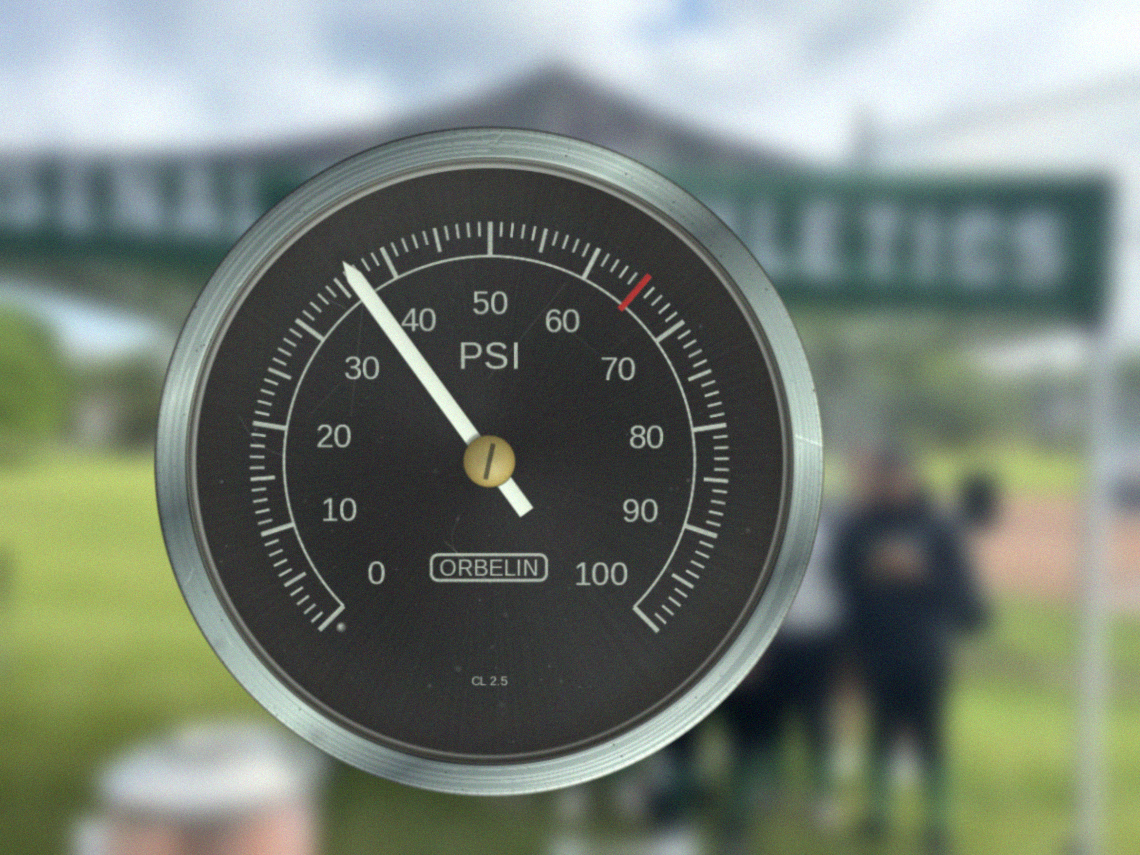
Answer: 36.5psi
